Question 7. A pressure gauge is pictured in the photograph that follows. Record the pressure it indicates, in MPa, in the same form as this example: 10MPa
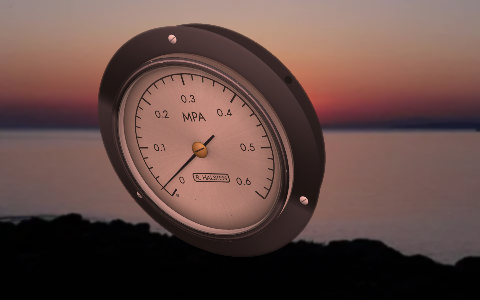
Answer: 0.02MPa
